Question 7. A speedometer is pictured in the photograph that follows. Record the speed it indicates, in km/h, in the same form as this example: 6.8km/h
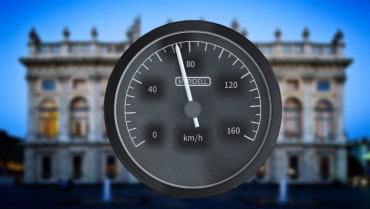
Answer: 72.5km/h
